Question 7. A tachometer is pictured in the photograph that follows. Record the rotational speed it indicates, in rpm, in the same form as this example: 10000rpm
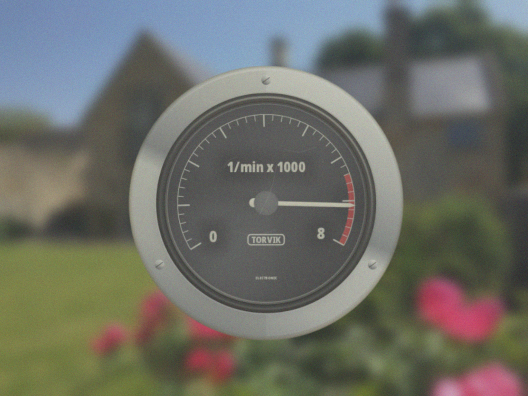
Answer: 7100rpm
